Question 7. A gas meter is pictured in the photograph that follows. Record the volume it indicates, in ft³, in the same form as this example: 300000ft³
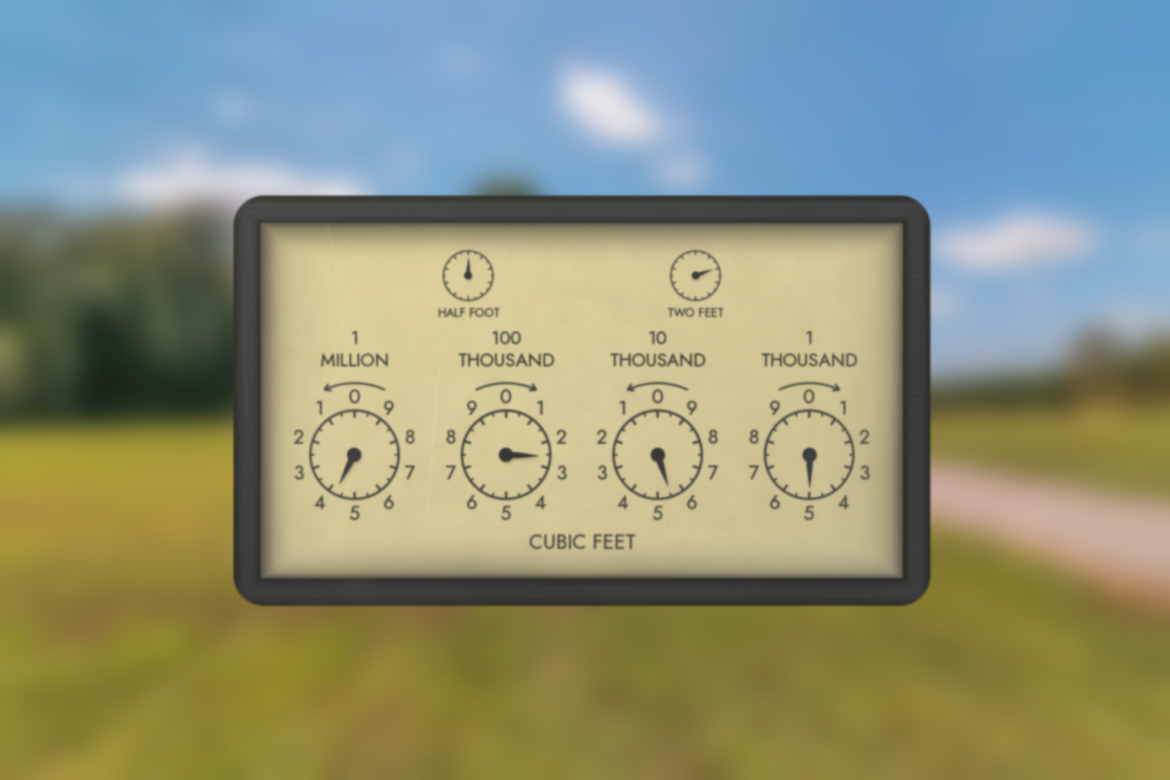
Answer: 425500ft³
